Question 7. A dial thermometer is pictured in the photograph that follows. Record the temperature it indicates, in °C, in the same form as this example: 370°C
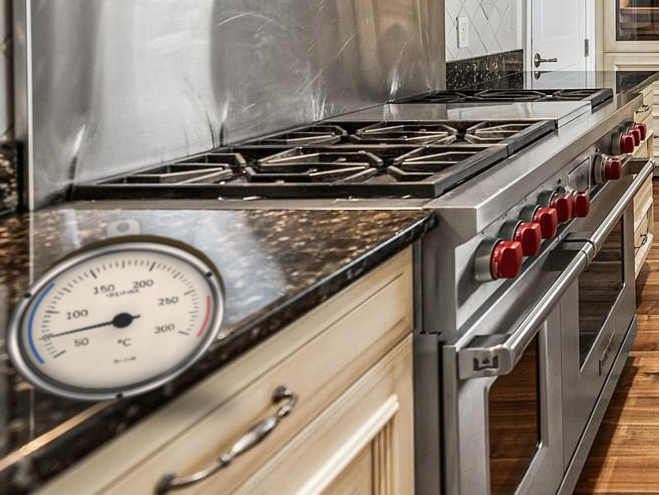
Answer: 75°C
